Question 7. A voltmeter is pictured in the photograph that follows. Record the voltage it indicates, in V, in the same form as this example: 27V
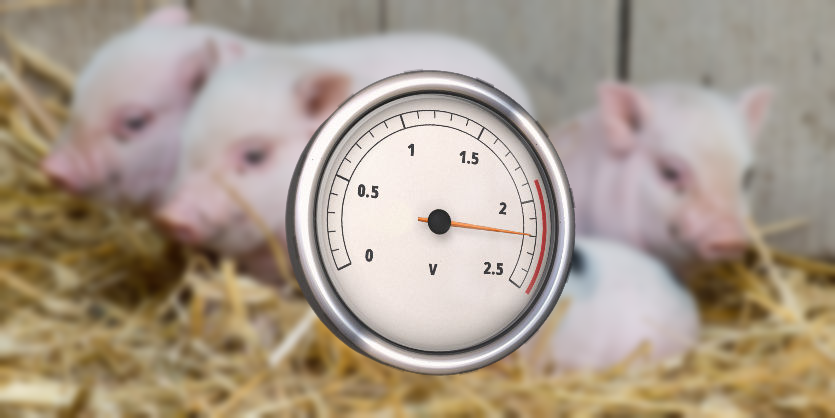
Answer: 2.2V
